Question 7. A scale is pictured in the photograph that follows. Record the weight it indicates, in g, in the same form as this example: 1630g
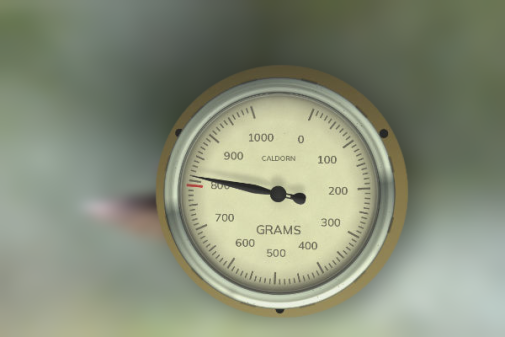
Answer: 810g
